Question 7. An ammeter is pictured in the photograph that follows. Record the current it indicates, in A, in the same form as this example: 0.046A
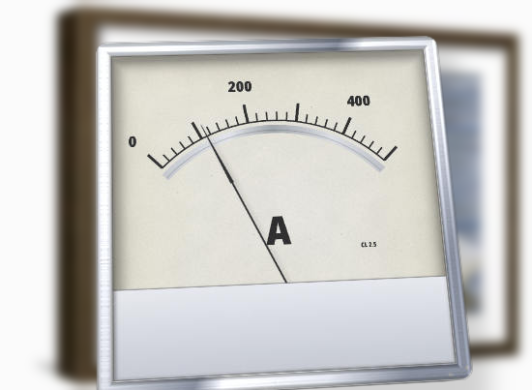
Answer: 110A
